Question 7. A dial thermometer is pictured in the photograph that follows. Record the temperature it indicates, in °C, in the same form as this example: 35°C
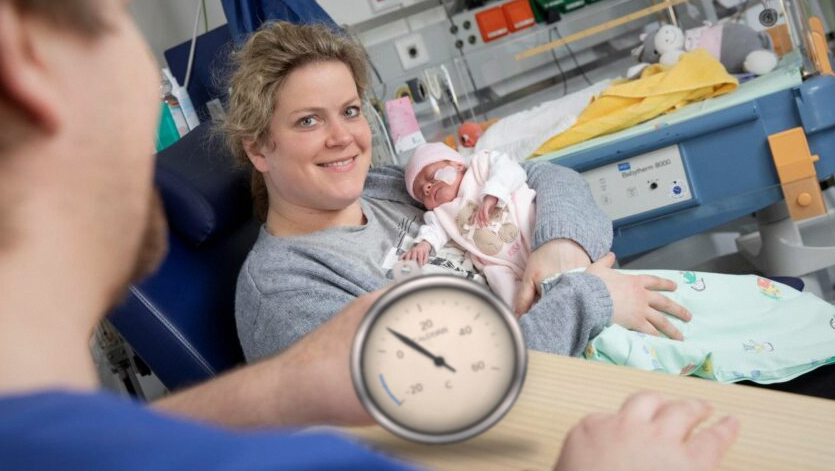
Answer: 8°C
